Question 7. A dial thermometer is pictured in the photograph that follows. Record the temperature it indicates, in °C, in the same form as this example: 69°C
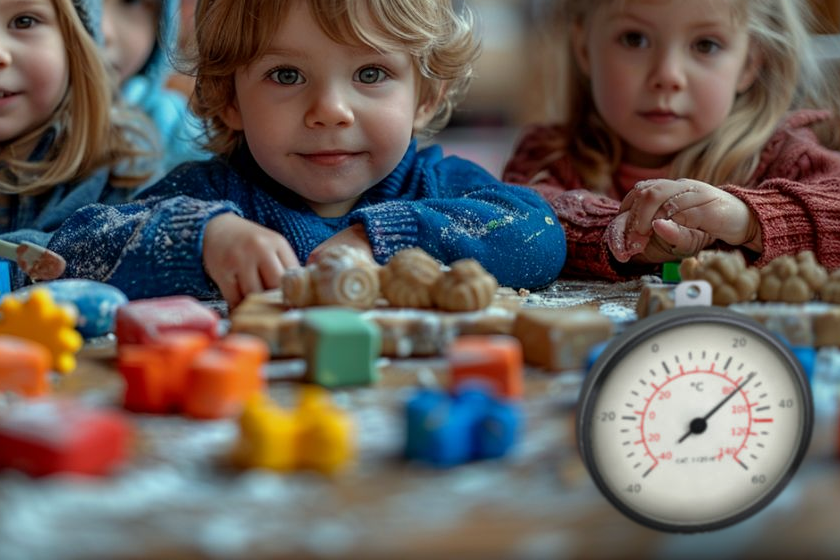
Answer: 28°C
